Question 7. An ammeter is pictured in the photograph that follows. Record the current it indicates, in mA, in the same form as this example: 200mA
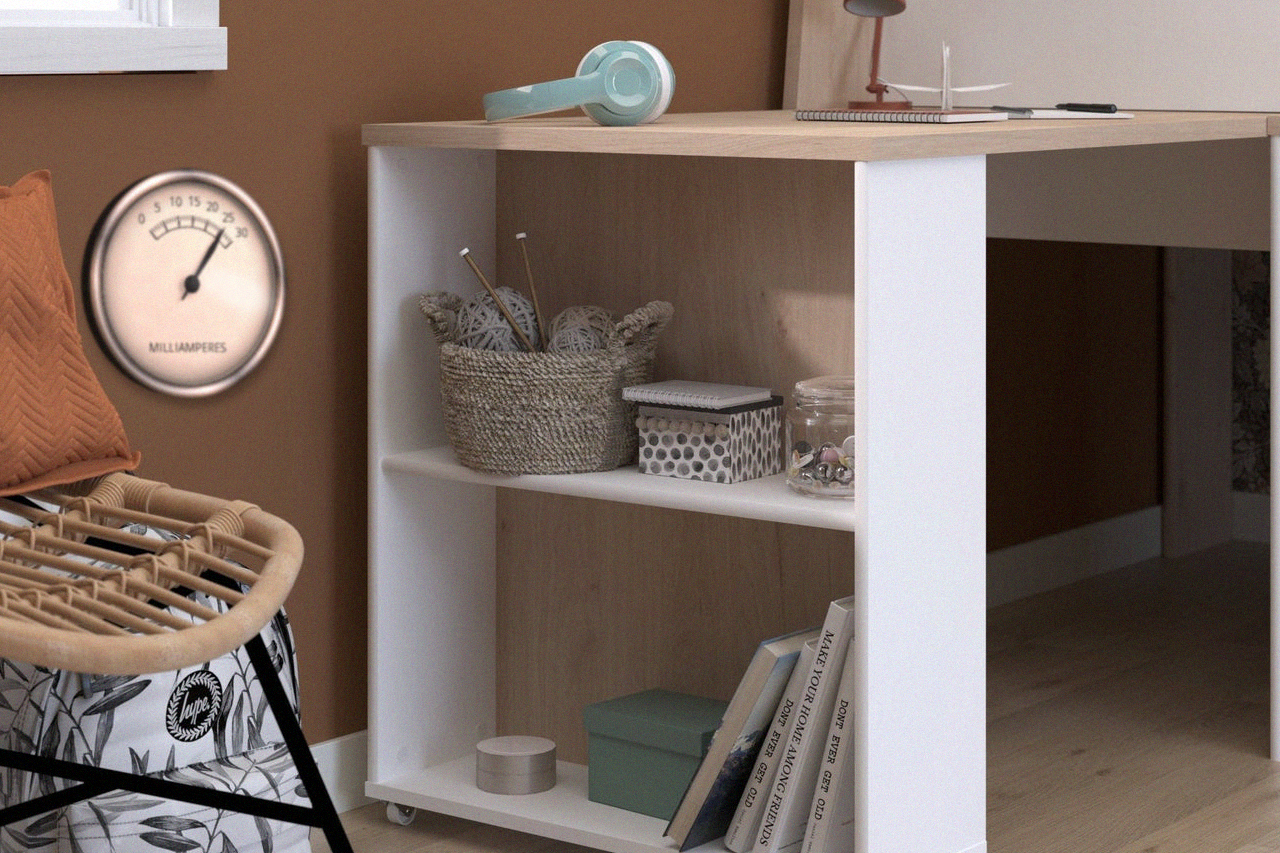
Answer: 25mA
